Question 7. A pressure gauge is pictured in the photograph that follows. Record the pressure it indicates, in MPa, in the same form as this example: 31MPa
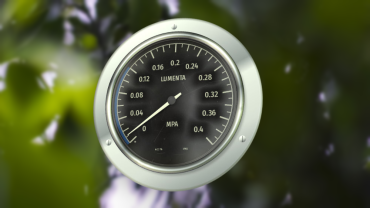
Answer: 0.01MPa
